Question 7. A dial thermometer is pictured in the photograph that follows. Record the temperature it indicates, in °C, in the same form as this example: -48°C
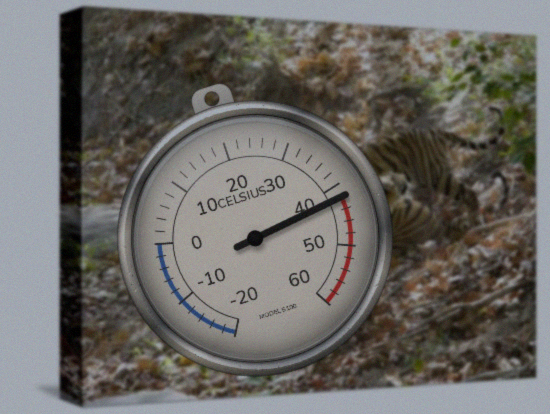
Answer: 42°C
